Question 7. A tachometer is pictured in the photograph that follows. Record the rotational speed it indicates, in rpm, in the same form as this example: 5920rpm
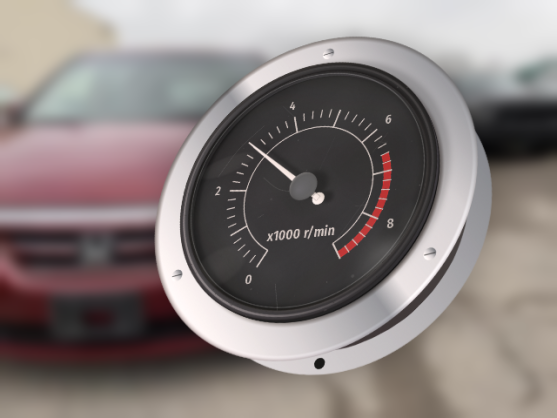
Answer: 3000rpm
